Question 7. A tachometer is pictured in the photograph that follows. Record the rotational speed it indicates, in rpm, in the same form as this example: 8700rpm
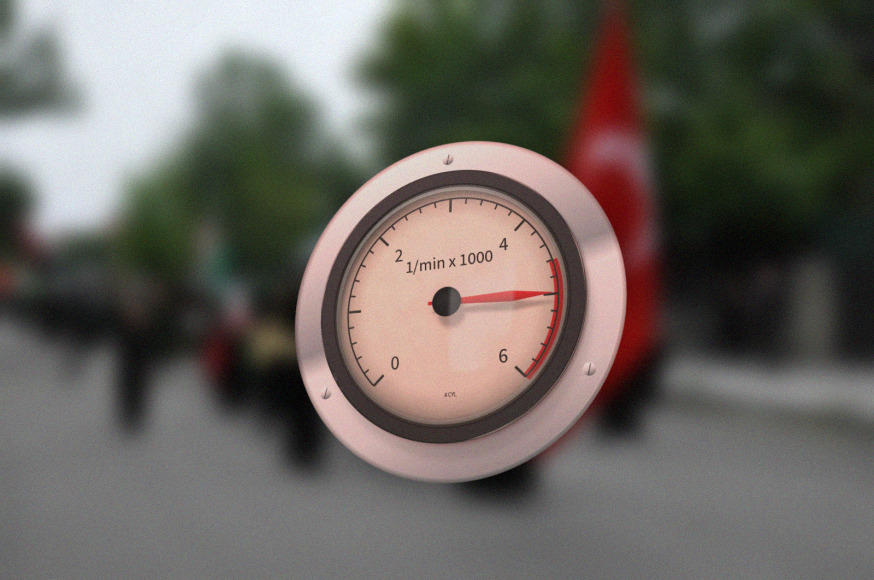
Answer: 5000rpm
